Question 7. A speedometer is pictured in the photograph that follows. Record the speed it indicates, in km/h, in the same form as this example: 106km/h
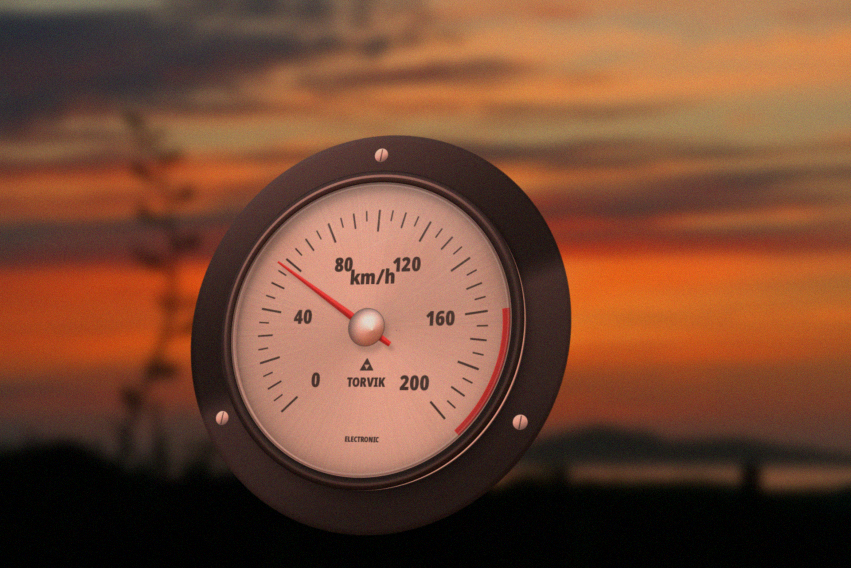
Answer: 57.5km/h
